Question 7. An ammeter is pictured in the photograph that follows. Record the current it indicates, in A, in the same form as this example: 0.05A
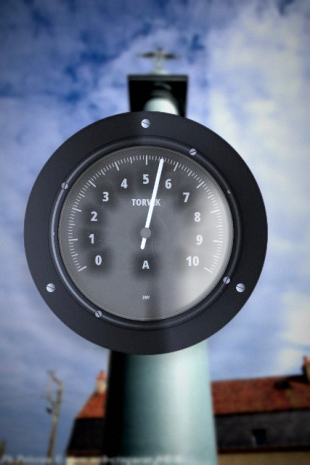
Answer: 5.5A
